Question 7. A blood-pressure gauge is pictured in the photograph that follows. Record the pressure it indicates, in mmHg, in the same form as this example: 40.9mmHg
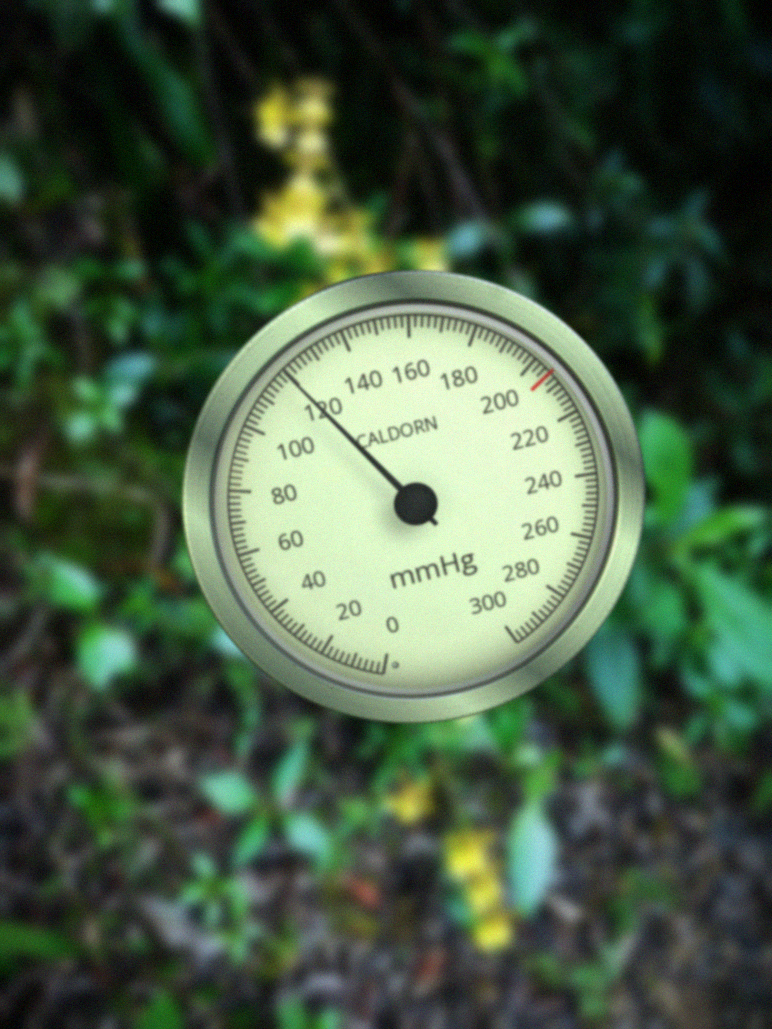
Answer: 120mmHg
